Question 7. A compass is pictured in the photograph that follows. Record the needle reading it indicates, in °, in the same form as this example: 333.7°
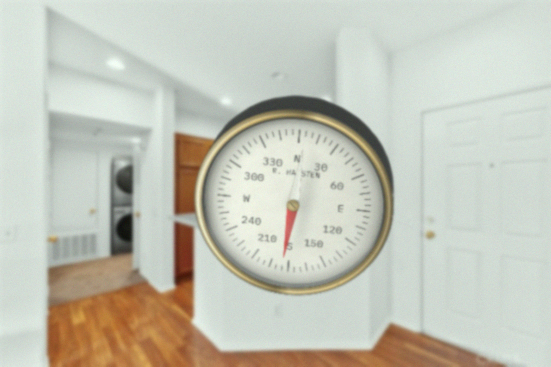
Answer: 185°
